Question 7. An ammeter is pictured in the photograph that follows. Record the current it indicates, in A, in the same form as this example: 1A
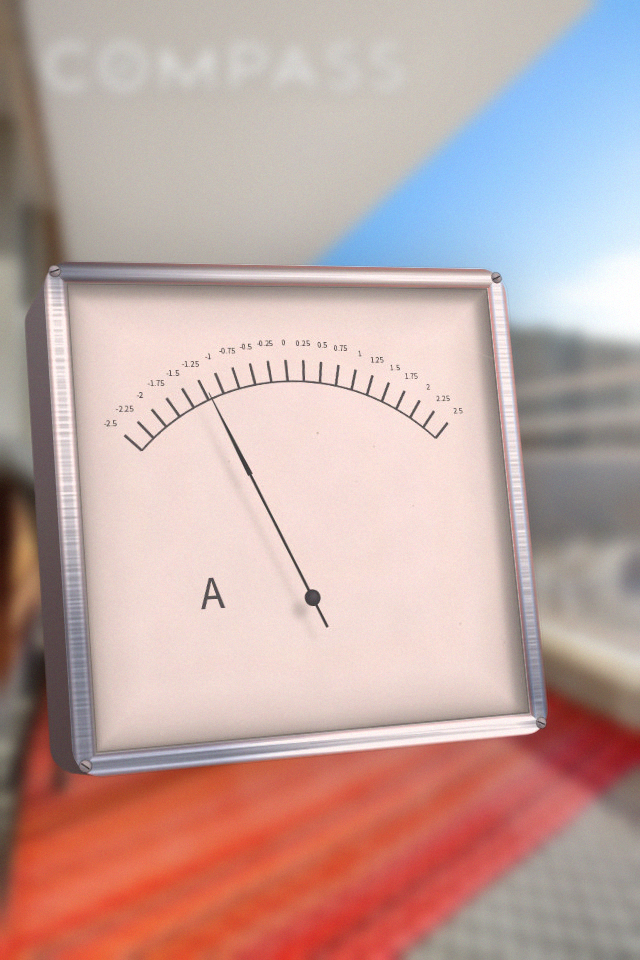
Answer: -1.25A
